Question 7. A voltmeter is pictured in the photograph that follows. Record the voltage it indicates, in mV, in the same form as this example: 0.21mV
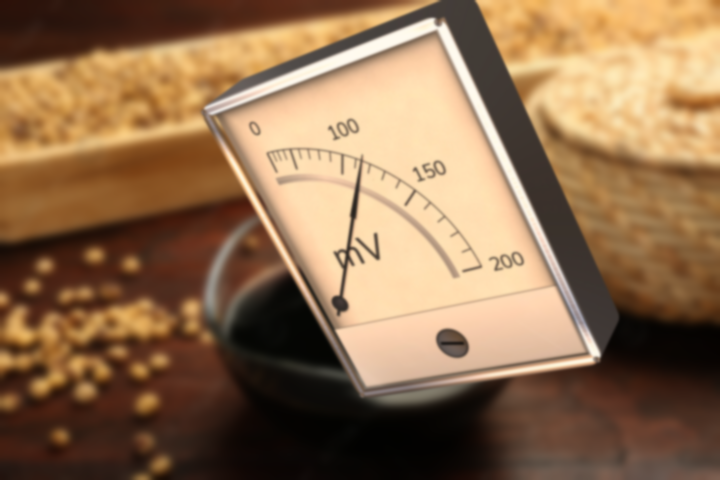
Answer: 115mV
